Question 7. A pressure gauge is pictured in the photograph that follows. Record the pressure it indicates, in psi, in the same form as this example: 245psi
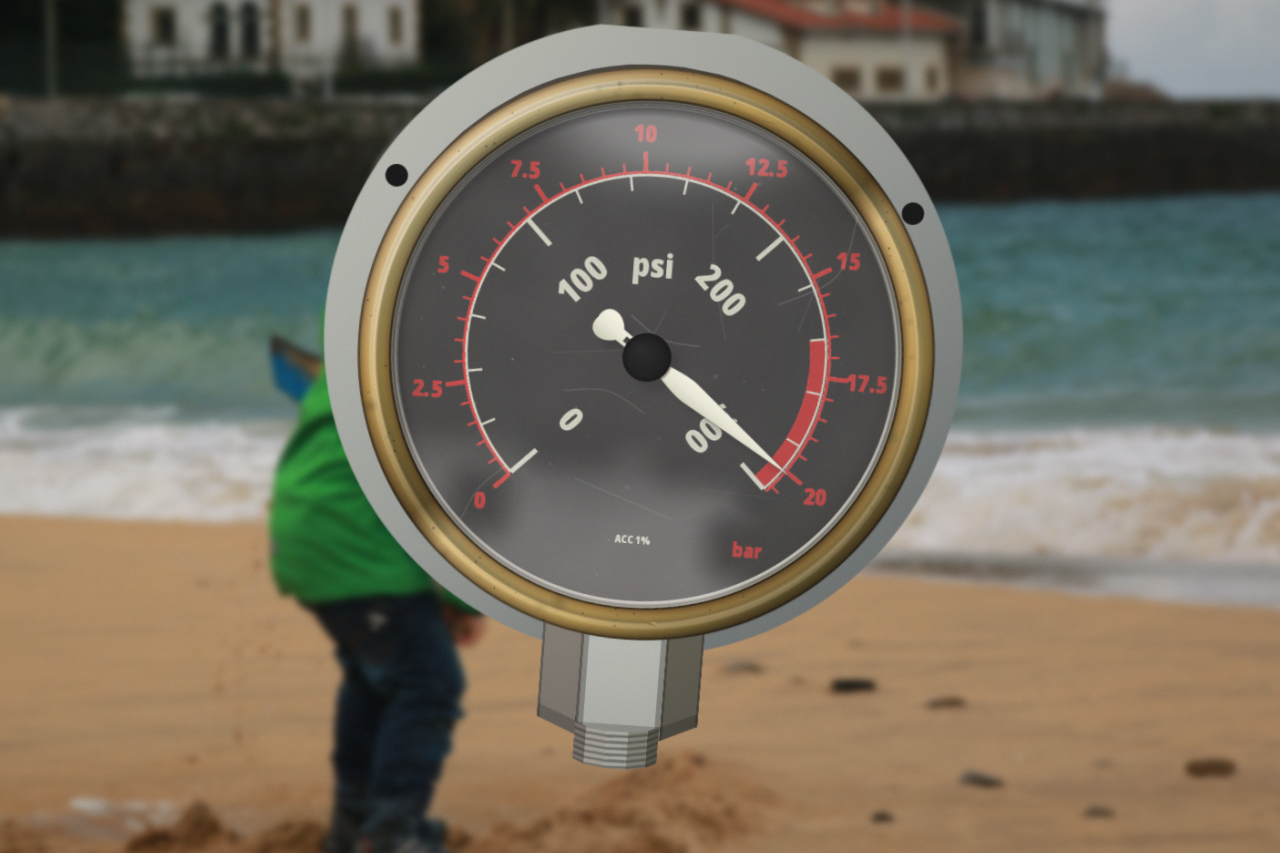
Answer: 290psi
